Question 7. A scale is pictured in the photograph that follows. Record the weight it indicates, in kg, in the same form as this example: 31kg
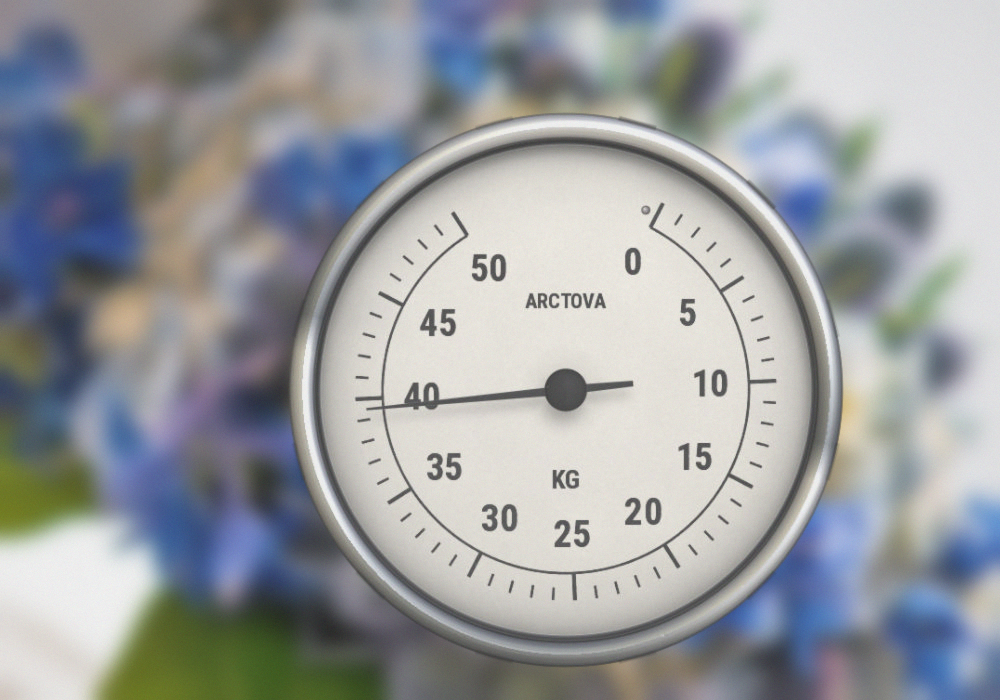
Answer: 39.5kg
